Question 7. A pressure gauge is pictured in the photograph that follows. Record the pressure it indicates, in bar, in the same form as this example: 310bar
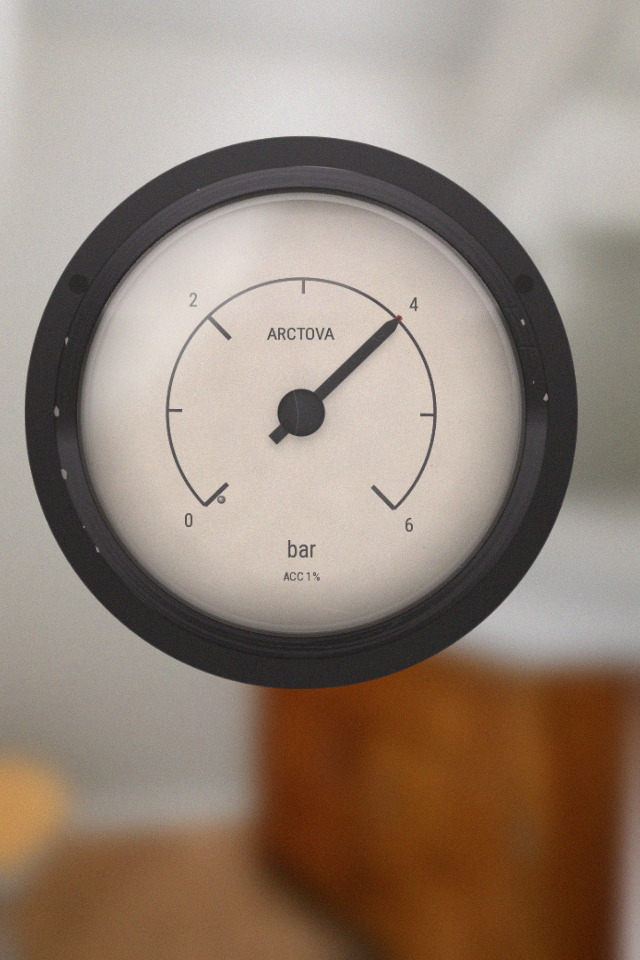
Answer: 4bar
